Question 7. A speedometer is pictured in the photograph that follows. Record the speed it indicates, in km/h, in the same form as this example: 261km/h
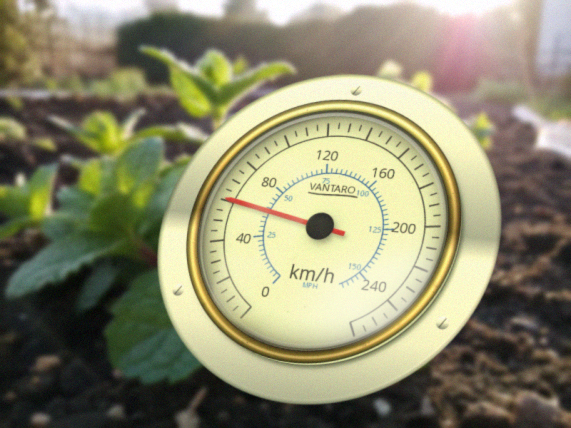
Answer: 60km/h
